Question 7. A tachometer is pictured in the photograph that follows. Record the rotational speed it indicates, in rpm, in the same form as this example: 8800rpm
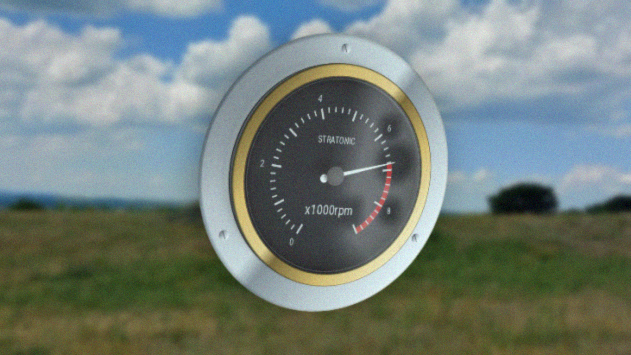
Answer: 6800rpm
